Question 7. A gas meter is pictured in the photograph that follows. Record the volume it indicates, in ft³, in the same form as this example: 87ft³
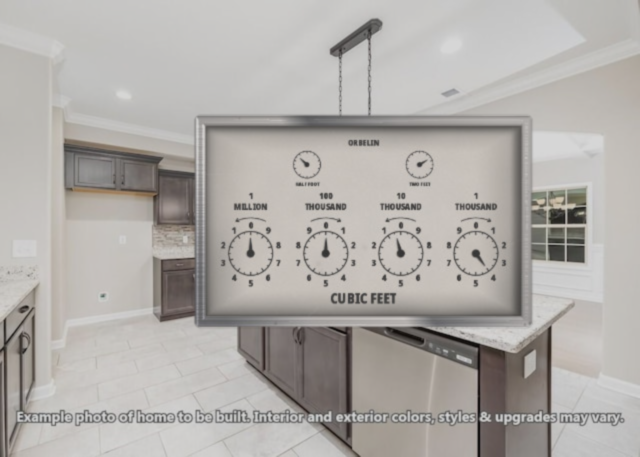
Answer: 400ft³
